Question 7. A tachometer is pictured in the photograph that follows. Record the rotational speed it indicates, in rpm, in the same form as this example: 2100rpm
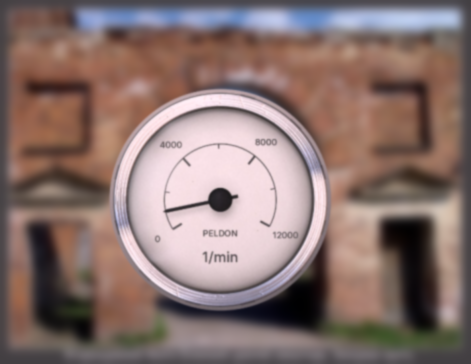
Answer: 1000rpm
